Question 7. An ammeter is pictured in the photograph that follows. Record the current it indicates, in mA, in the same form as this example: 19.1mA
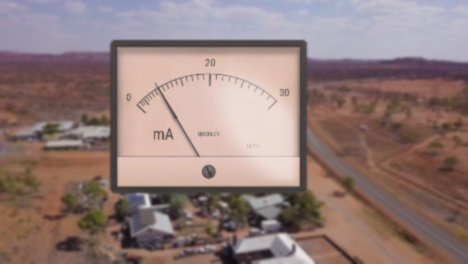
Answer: 10mA
